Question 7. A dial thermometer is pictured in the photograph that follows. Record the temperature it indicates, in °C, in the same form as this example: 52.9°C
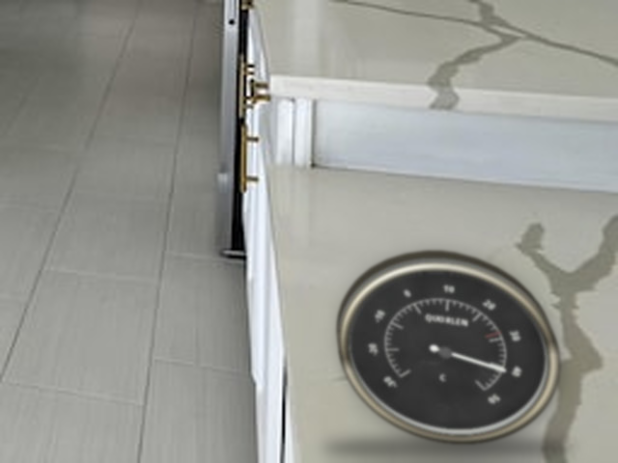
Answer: 40°C
